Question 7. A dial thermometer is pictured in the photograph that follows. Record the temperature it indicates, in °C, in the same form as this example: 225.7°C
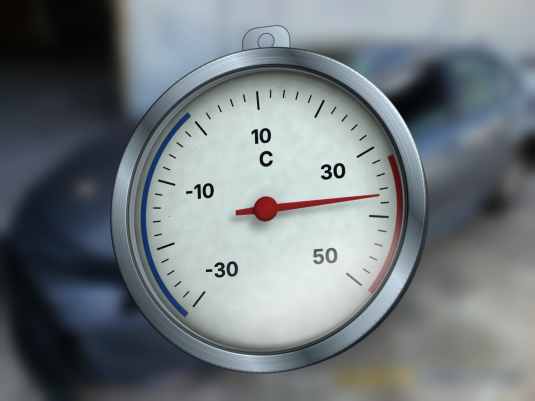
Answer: 37°C
